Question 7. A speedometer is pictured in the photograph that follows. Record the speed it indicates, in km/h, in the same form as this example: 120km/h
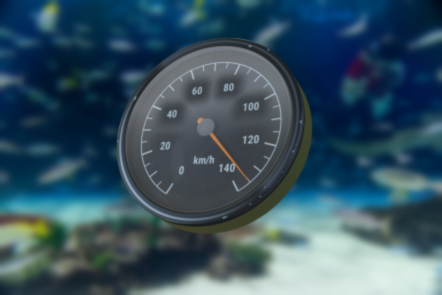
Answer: 135km/h
